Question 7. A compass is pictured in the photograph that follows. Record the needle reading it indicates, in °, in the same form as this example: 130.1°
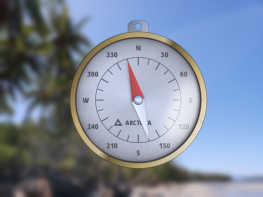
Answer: 345°
